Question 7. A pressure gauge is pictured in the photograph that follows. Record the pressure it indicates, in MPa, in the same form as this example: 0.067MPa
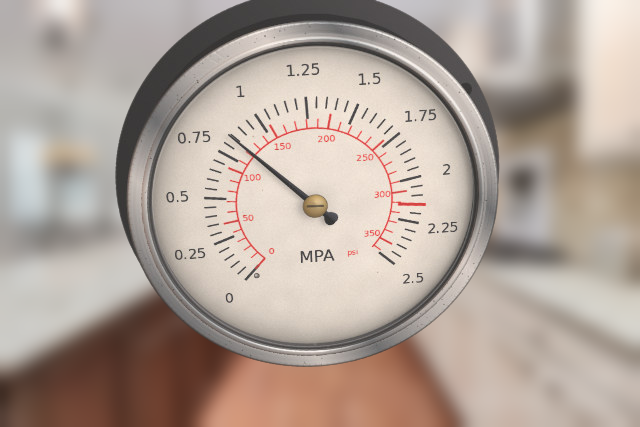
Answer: 0.85MPa
